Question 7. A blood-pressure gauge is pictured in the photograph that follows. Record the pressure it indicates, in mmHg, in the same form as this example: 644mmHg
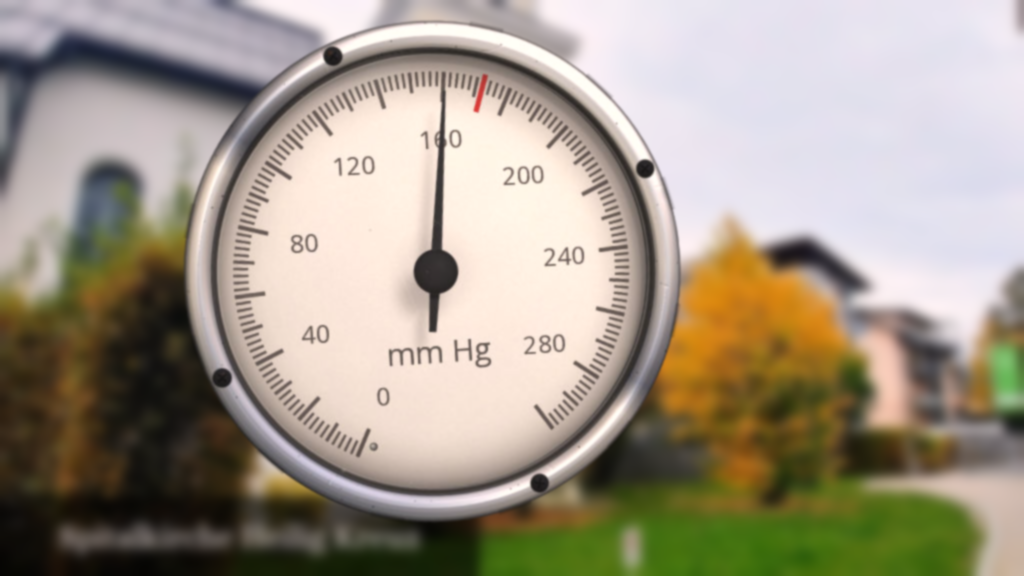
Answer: 160mmHg
